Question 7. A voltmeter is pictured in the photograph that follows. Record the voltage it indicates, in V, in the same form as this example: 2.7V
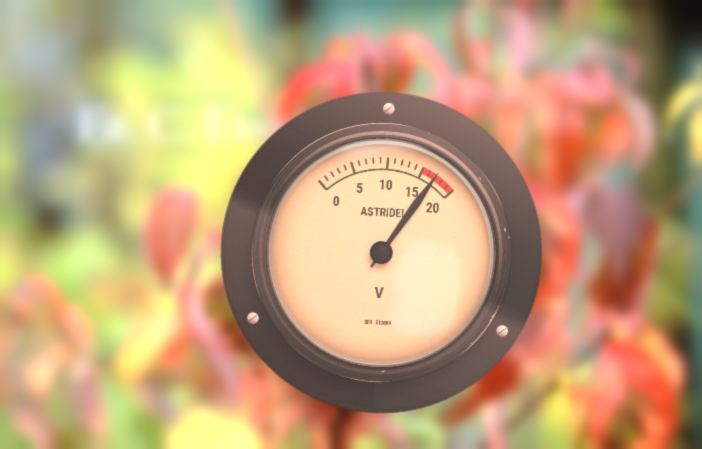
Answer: 17V
